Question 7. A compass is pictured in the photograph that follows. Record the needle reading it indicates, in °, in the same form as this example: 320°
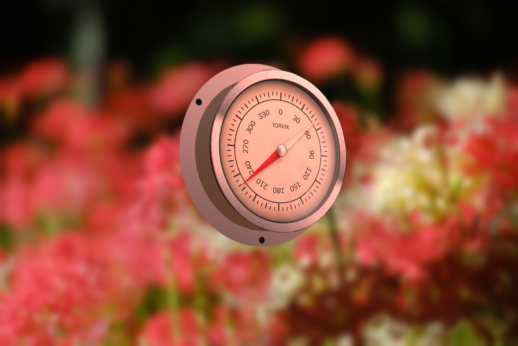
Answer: 230°
